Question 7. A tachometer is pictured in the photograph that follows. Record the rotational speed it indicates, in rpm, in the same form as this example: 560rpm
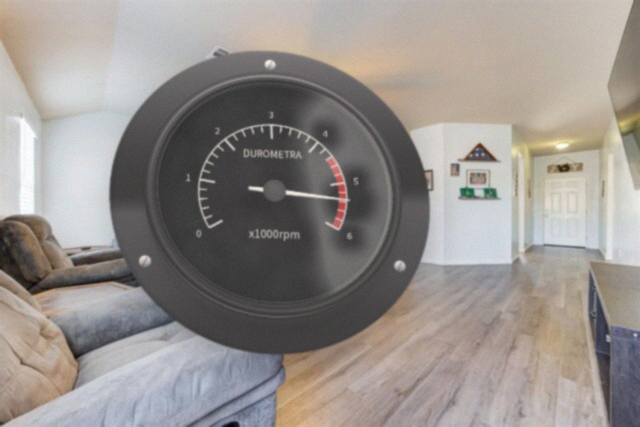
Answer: 5400rpm
